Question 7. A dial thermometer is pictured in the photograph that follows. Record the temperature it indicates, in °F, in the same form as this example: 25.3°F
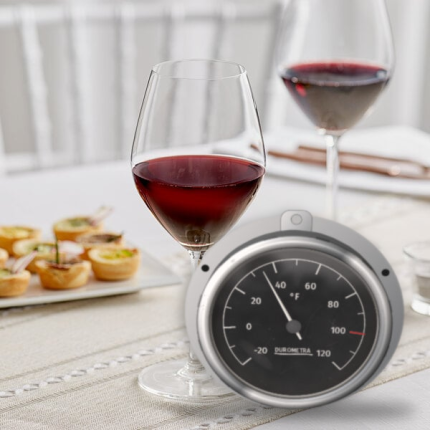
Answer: 35°F
